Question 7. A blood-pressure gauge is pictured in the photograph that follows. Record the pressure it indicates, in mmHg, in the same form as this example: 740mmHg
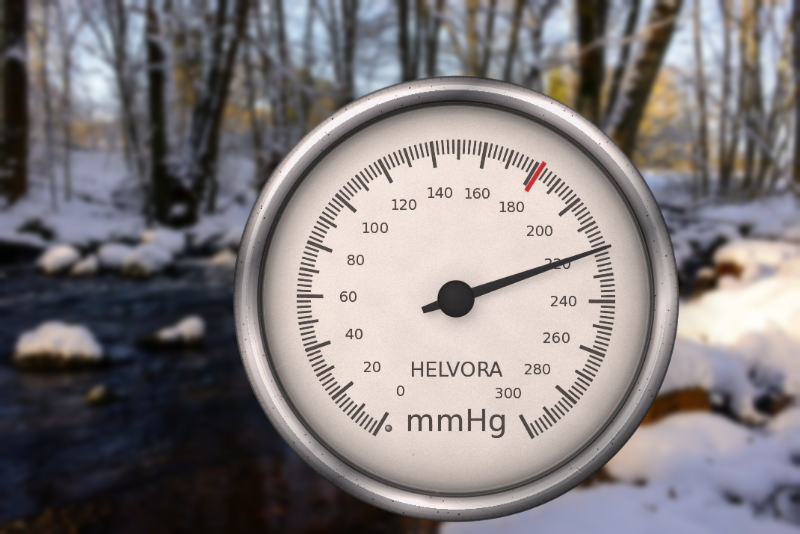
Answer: 220mmHg
